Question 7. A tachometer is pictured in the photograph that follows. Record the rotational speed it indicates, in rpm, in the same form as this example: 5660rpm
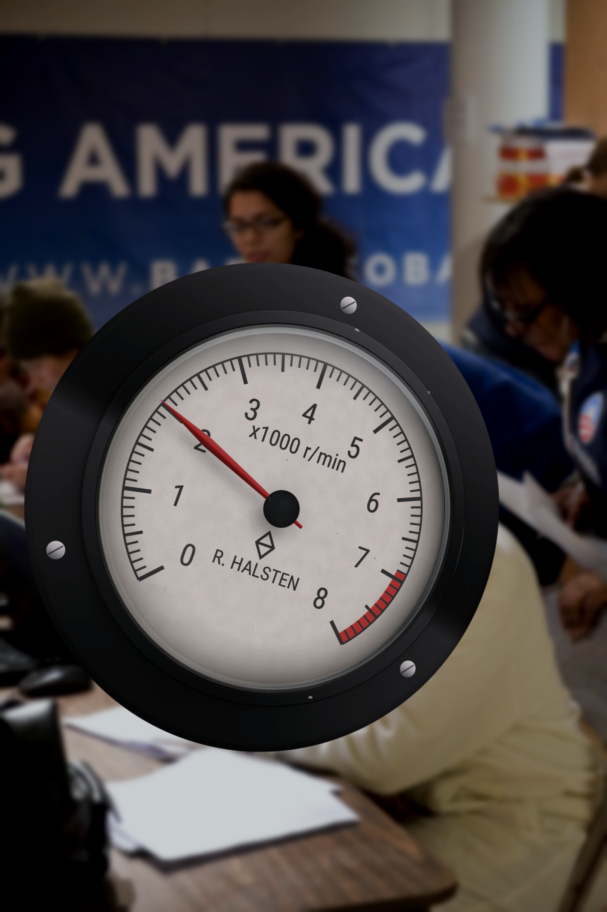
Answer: 2000rpm
